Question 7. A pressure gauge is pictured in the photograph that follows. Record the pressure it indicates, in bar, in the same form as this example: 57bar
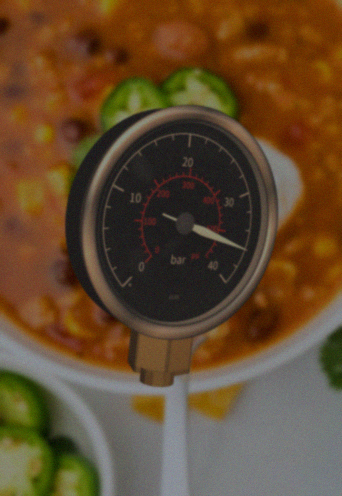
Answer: 36bar
